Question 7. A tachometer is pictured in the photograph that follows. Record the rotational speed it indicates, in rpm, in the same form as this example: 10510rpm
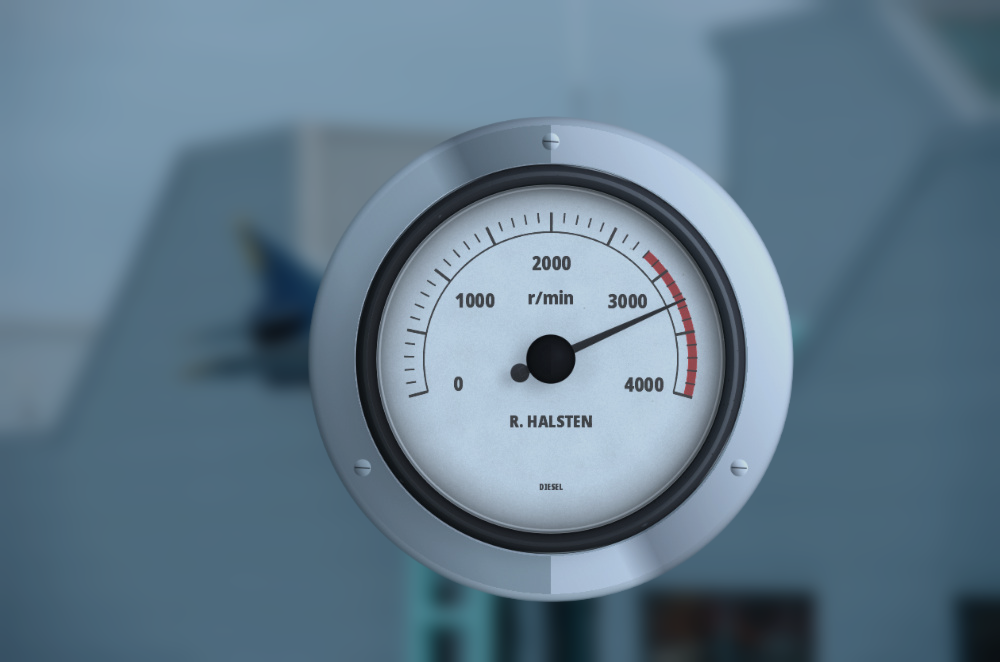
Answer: 3250rpm
